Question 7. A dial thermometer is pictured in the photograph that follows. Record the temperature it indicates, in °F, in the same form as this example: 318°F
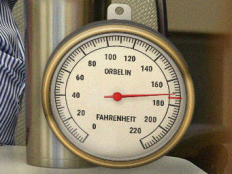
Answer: 170°F
